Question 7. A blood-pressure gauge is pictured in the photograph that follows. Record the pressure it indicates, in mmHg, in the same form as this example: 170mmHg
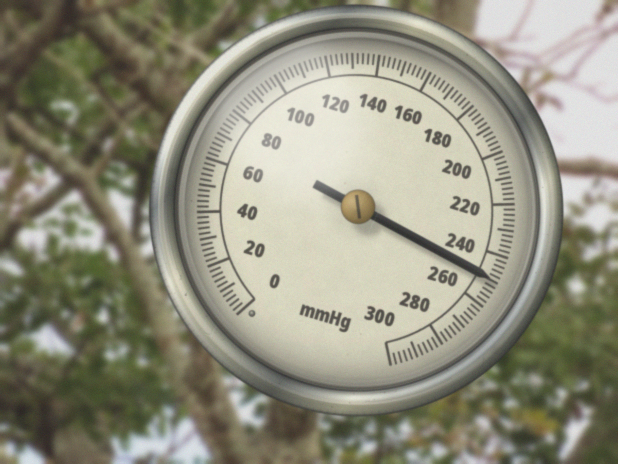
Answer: 250mmHg
